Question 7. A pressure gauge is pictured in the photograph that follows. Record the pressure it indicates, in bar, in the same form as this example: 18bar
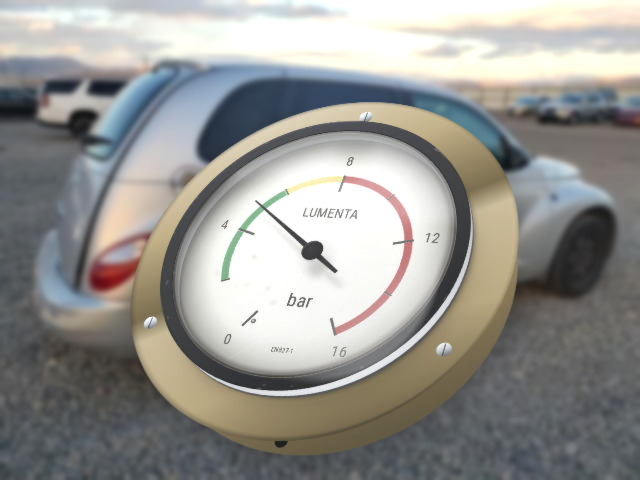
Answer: 5bar
